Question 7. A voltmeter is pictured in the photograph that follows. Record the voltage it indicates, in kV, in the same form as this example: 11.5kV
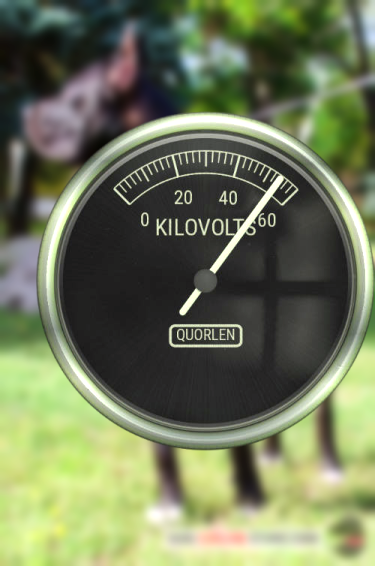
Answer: 54kV
